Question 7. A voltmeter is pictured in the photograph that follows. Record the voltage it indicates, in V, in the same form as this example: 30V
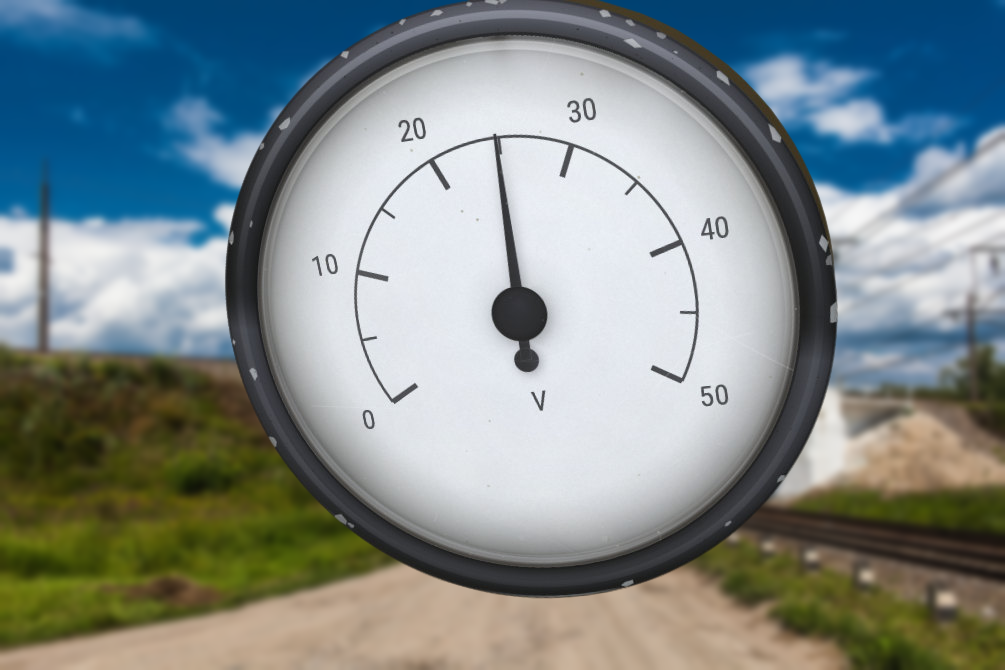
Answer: 25V
